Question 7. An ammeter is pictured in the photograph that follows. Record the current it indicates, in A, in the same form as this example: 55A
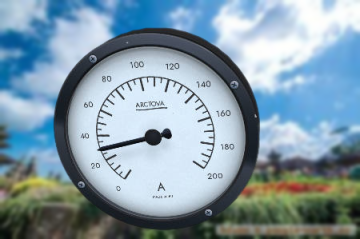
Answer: 30A
